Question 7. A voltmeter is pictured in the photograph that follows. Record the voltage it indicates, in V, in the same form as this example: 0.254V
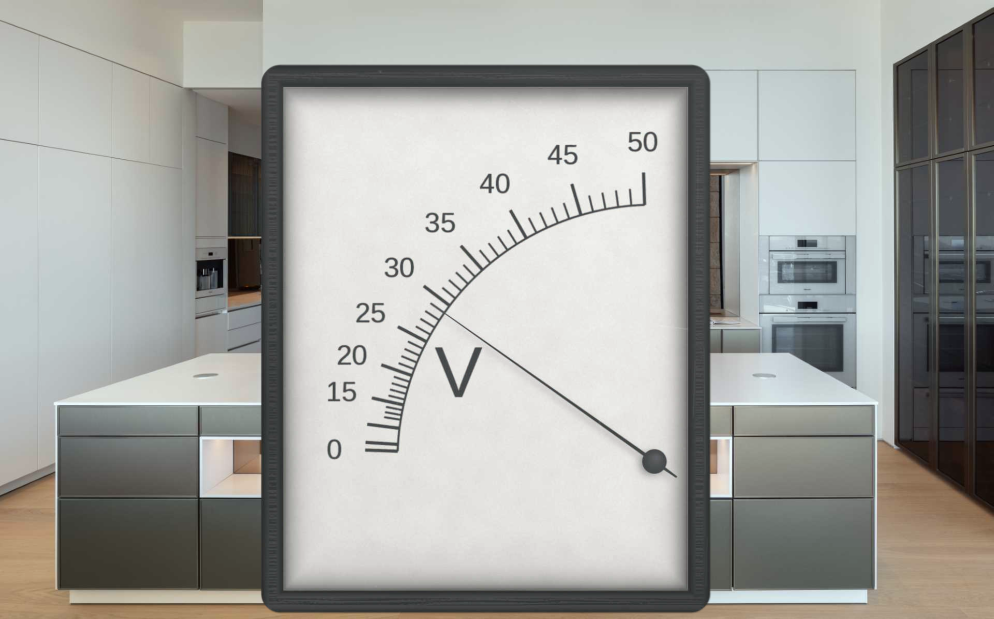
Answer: 29V
